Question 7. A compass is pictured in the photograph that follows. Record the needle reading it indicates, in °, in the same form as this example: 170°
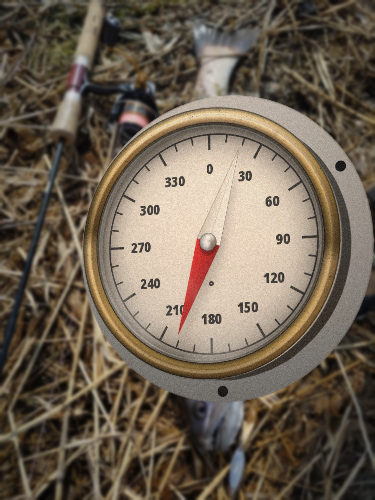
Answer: 200°
